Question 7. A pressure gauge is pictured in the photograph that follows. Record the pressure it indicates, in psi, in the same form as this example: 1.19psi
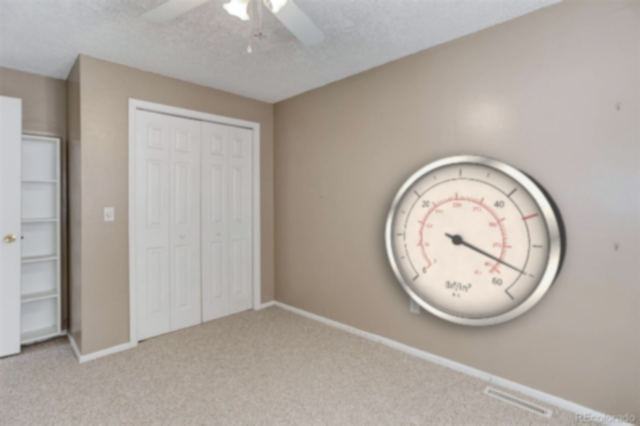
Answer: 55psi
